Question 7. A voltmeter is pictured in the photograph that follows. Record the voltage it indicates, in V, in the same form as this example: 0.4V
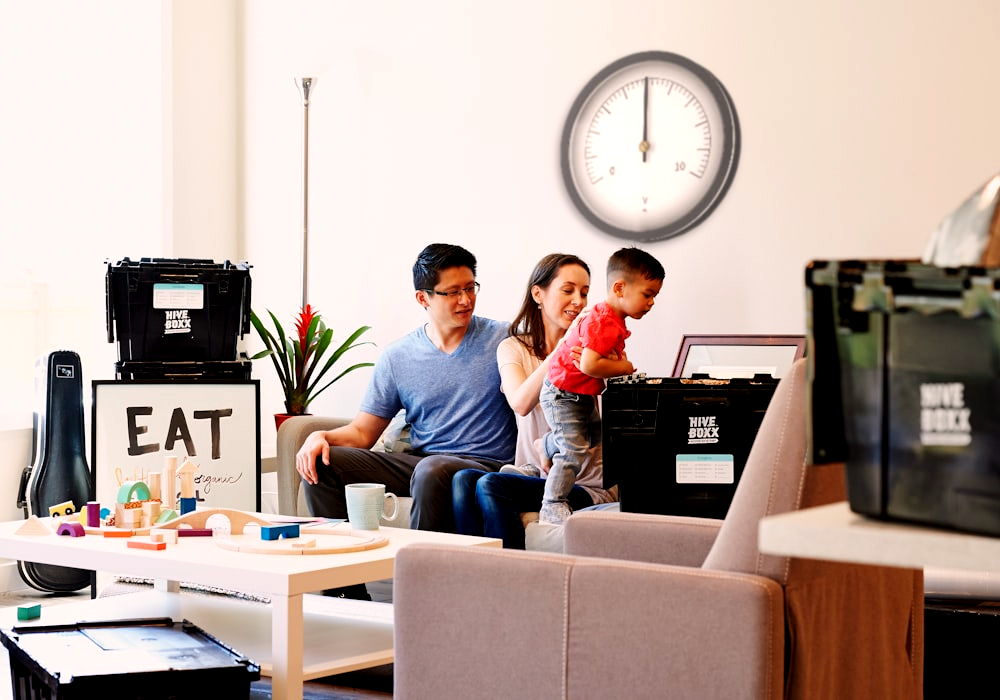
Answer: 5V
